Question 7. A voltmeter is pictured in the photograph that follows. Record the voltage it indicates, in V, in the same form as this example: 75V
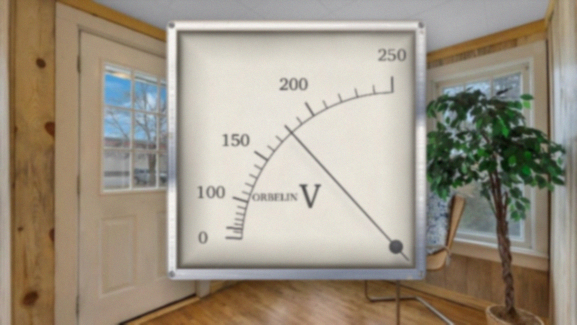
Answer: 180V
